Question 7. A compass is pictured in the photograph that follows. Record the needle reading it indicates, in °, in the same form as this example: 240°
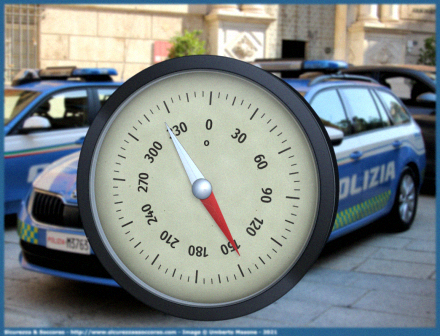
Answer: 145°
